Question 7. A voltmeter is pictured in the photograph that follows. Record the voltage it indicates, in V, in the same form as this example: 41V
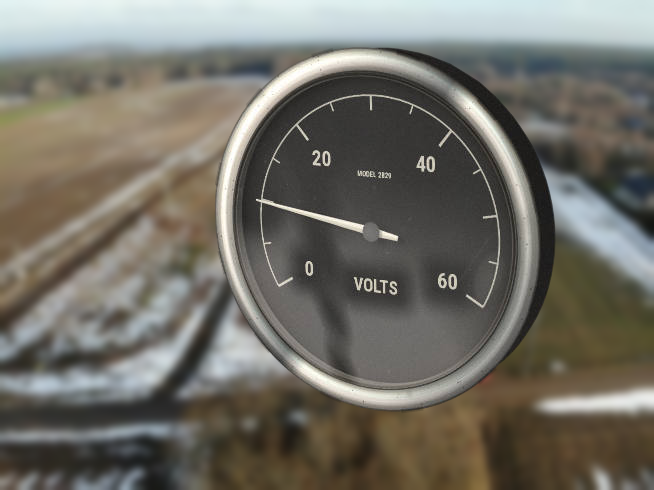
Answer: 10V
